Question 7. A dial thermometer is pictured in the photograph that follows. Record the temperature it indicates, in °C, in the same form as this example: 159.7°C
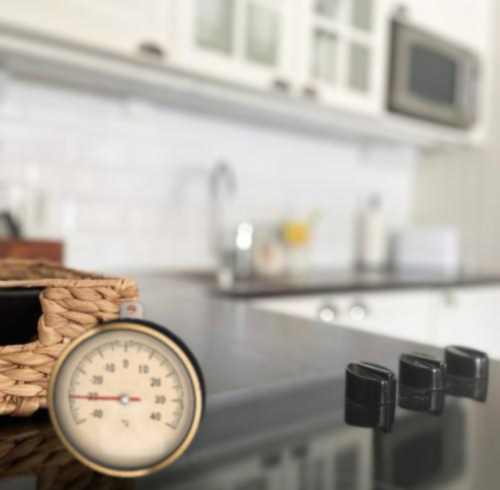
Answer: -30°C
